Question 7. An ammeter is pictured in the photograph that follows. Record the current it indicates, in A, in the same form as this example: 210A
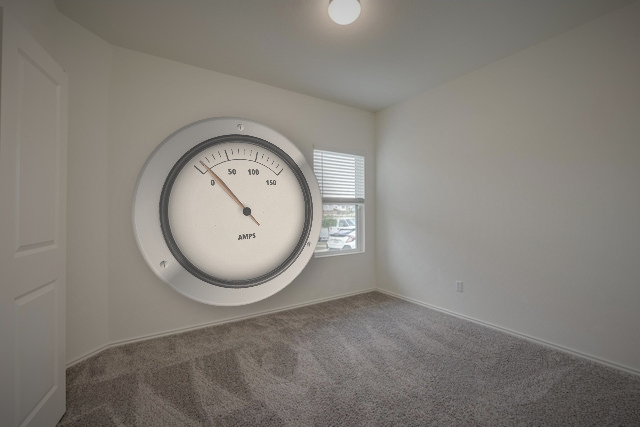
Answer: 10A
